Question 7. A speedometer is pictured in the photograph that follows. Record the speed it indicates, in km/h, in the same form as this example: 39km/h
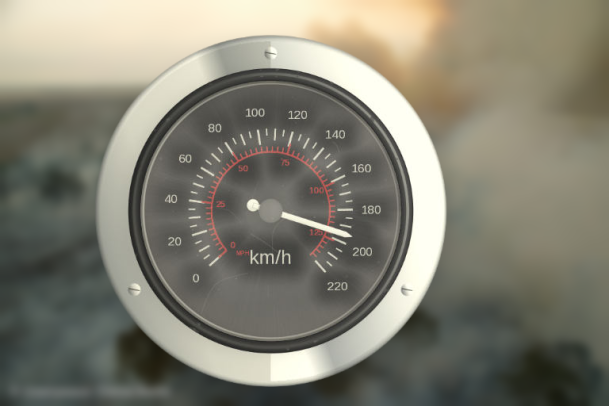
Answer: 195km/h
